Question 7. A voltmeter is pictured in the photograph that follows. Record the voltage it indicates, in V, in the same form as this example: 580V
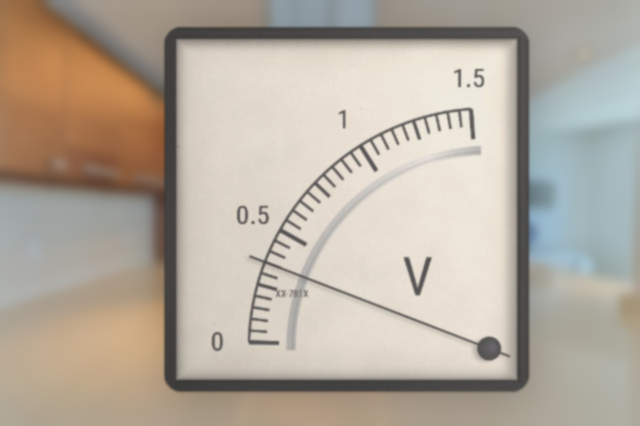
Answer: 0.35V
